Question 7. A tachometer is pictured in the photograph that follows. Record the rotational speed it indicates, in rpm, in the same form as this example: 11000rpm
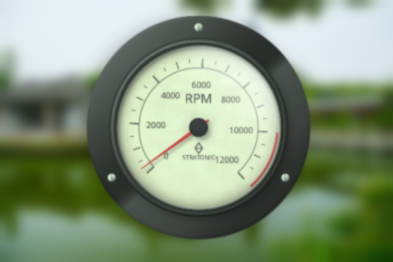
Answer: 250rpm
